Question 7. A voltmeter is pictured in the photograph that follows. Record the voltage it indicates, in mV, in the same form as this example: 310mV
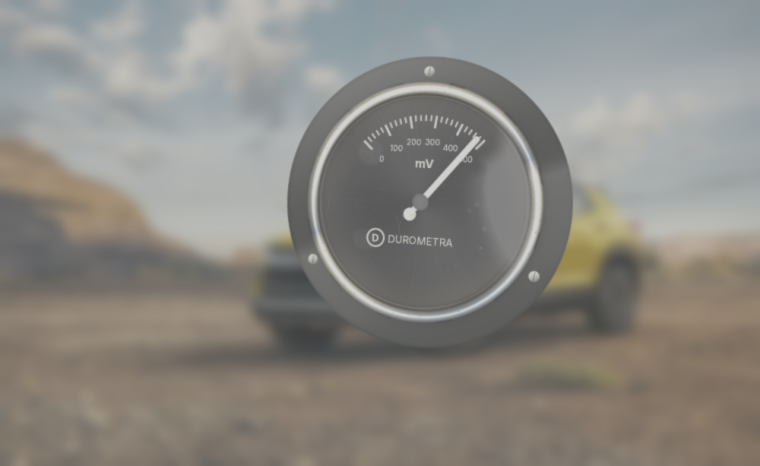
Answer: 480mV
